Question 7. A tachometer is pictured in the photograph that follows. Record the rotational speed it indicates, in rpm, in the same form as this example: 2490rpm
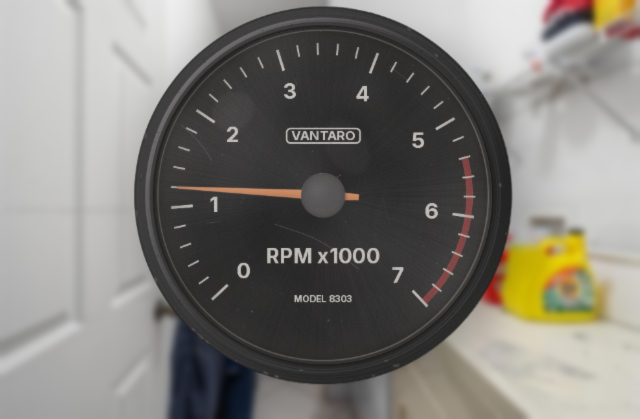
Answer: 1200rpm
